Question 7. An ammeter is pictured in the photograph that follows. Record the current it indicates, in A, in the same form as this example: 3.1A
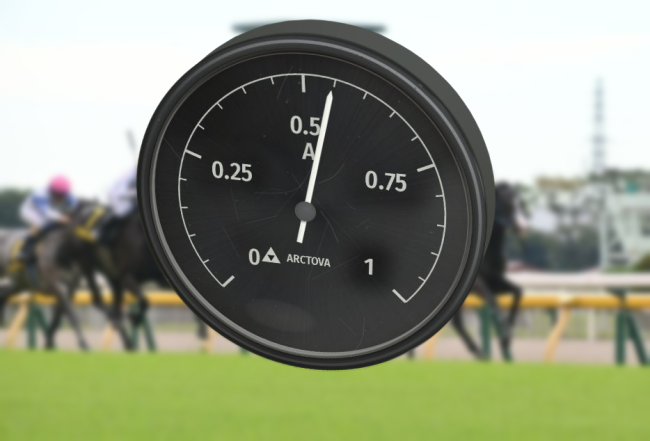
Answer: 0.55A
